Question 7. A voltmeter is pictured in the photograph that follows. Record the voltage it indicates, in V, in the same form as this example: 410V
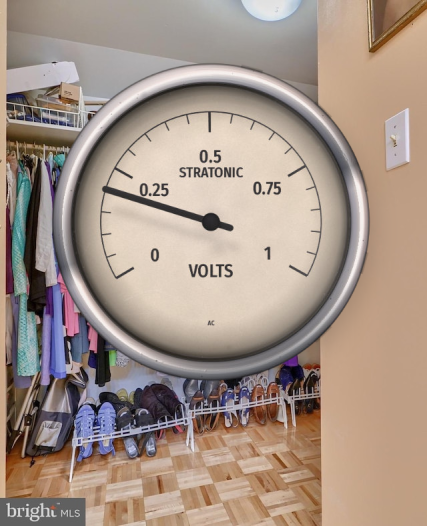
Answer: 0.2V
